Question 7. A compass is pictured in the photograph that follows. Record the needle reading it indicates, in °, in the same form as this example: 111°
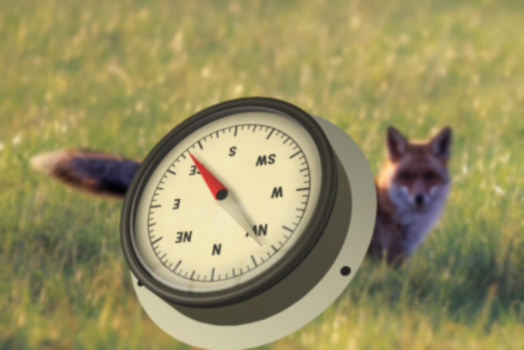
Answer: 140°
